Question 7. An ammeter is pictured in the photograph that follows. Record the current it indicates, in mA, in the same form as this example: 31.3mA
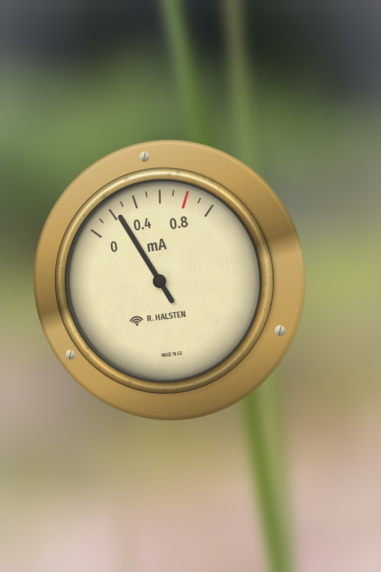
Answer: 0.25mA
